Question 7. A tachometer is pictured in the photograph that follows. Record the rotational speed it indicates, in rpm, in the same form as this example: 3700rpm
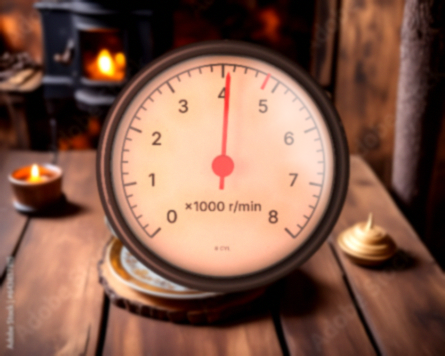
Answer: 4100rpm
